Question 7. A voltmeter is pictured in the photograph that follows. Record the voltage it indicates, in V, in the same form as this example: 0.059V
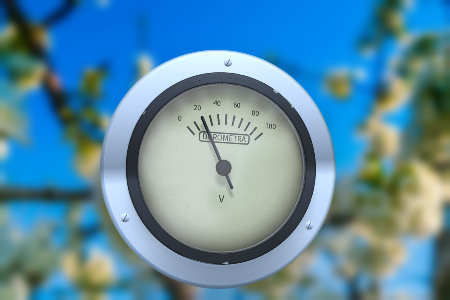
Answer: 20V
